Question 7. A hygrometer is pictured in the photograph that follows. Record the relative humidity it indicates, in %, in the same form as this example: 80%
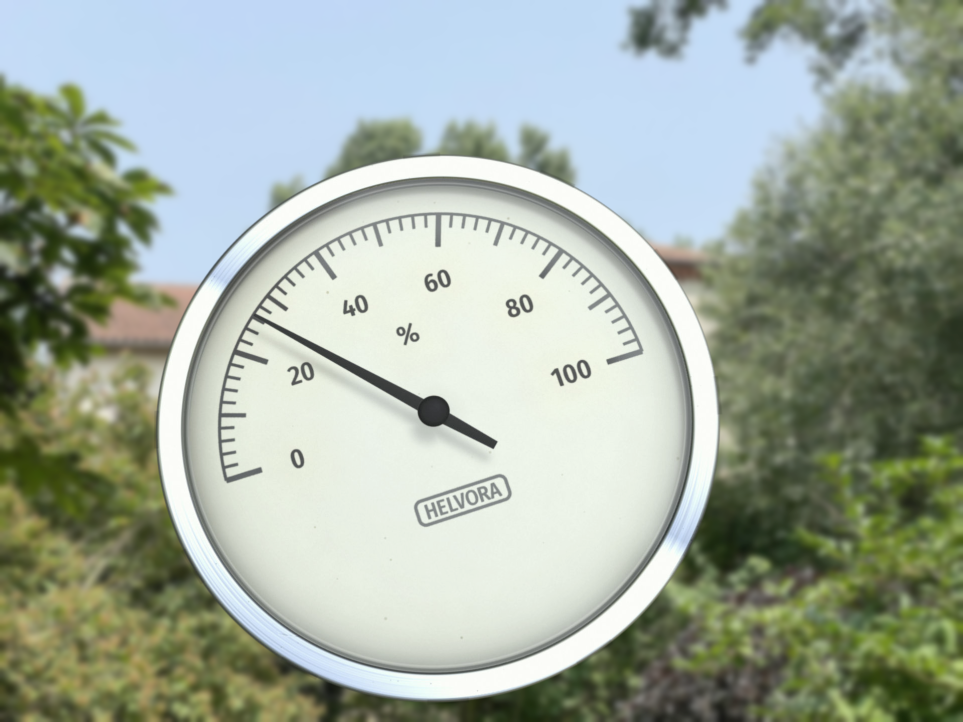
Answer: 26%
